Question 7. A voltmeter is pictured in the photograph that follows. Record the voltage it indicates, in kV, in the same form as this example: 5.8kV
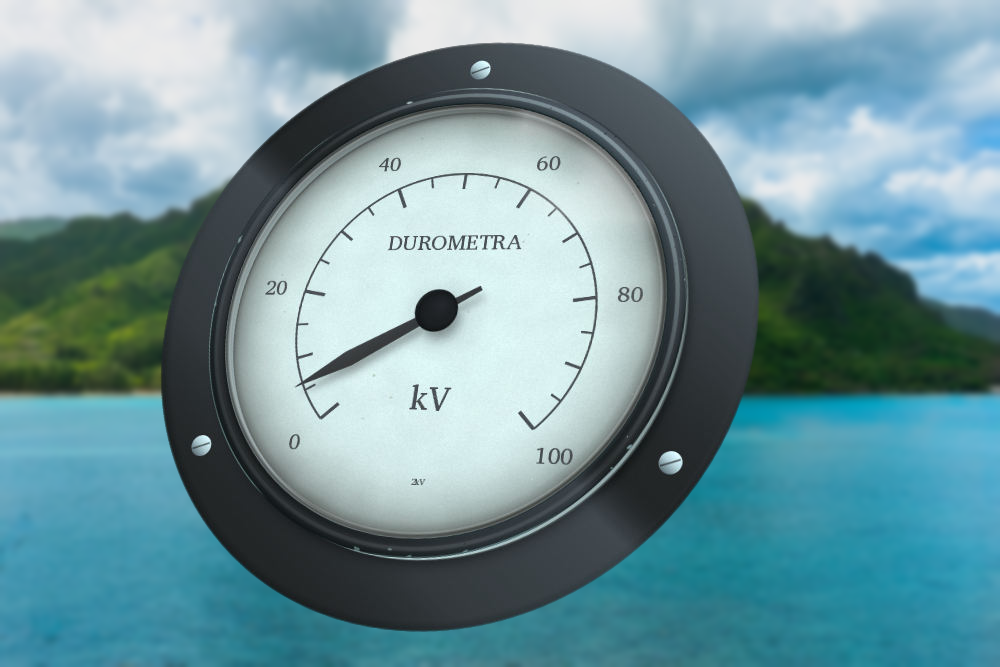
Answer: 5kV
